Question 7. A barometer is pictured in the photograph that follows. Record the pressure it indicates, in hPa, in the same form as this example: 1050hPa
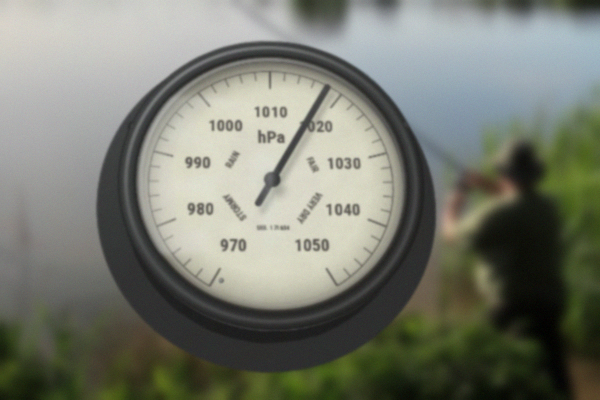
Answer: 1018hPa
